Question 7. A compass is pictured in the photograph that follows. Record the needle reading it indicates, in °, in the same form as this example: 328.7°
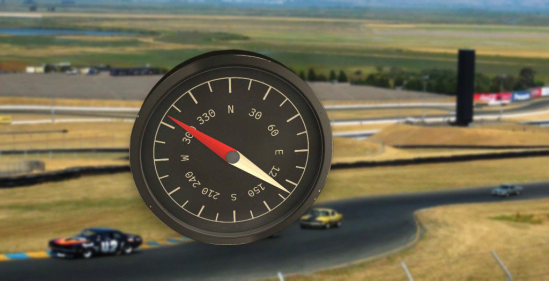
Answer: 307.5°
